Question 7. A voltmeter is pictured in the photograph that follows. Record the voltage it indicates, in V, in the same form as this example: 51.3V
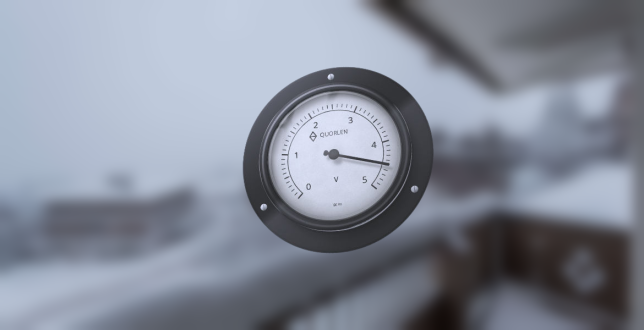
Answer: 4.5V
